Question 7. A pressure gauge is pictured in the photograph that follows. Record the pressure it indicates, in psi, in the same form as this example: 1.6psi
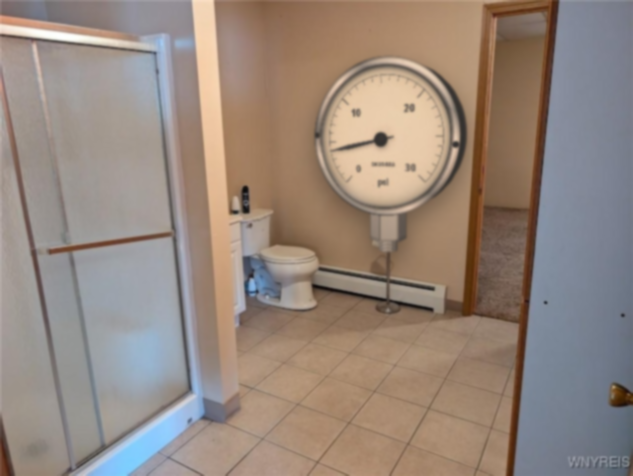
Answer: 4psi
